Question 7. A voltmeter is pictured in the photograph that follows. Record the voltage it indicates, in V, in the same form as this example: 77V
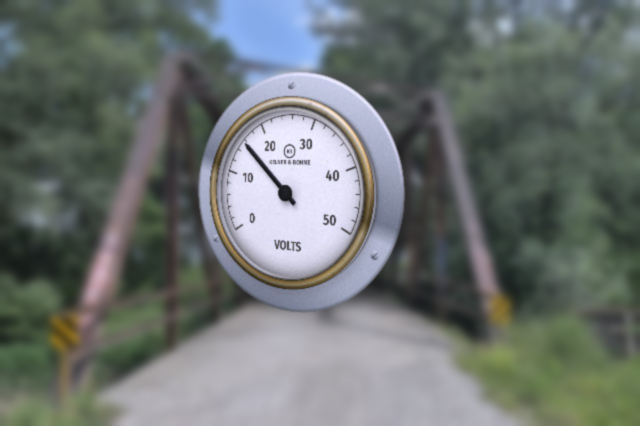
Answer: 16V
